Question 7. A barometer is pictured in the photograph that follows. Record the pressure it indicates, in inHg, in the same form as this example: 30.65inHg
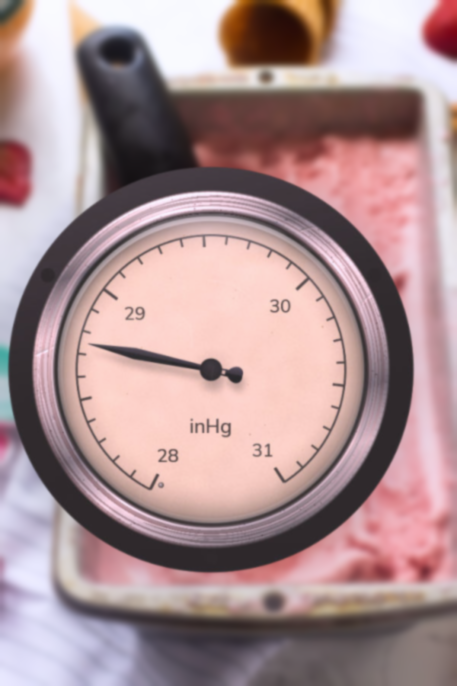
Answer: 28.75inHg
